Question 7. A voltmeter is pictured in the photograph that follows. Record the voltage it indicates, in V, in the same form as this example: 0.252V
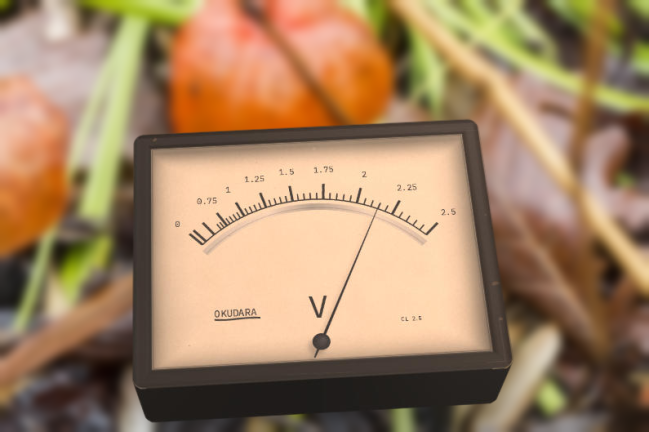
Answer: 2.15V
